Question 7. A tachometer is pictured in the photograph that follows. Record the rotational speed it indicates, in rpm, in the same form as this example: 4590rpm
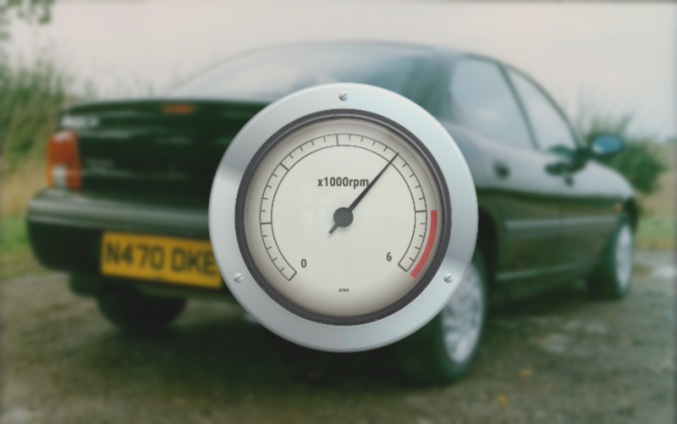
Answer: 4000rpm
